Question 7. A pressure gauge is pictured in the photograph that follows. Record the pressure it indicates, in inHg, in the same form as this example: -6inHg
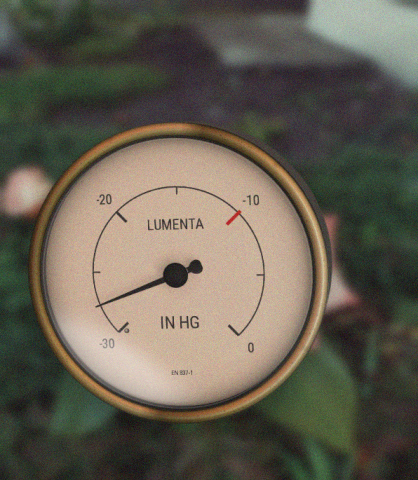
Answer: -27.5inHg
